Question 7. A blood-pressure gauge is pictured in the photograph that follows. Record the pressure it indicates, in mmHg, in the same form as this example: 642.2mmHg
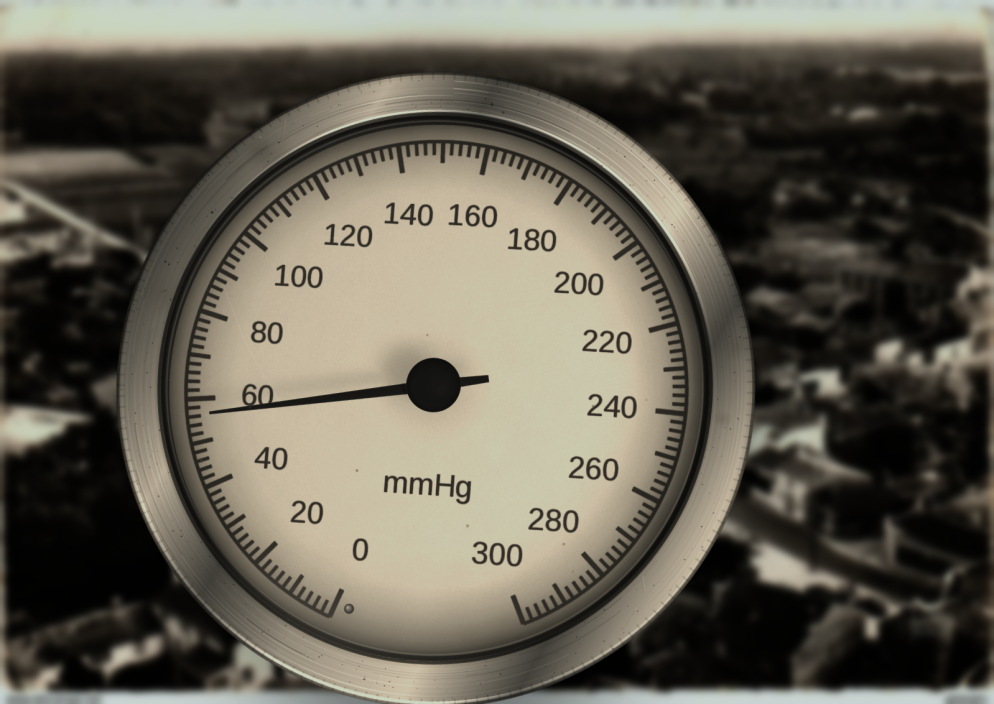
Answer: 56mmHg
